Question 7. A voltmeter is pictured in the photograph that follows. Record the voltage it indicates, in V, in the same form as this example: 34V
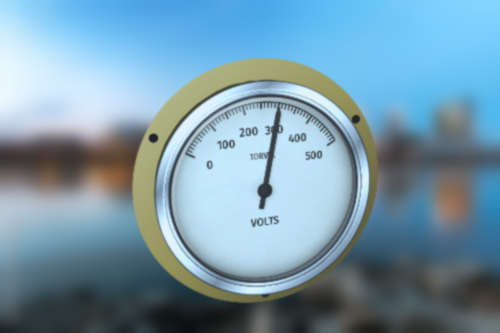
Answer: 300V
